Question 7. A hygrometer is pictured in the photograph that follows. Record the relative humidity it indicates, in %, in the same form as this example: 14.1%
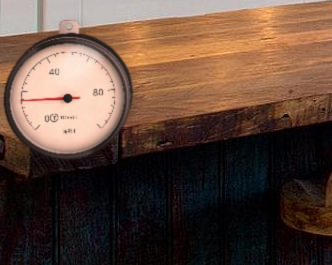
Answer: 16%
